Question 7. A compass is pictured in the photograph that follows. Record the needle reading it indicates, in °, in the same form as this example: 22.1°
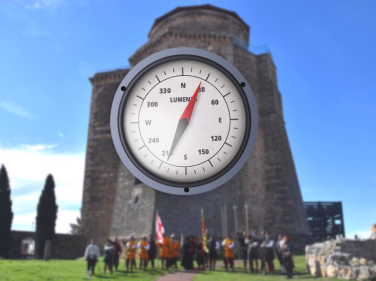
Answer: 25°
